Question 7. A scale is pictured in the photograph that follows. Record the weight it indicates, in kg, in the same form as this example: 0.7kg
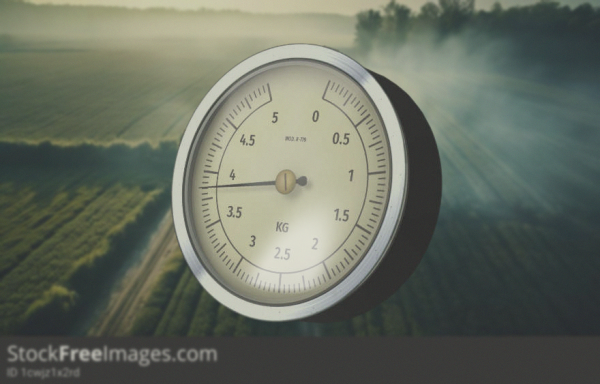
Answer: 3.85kg
